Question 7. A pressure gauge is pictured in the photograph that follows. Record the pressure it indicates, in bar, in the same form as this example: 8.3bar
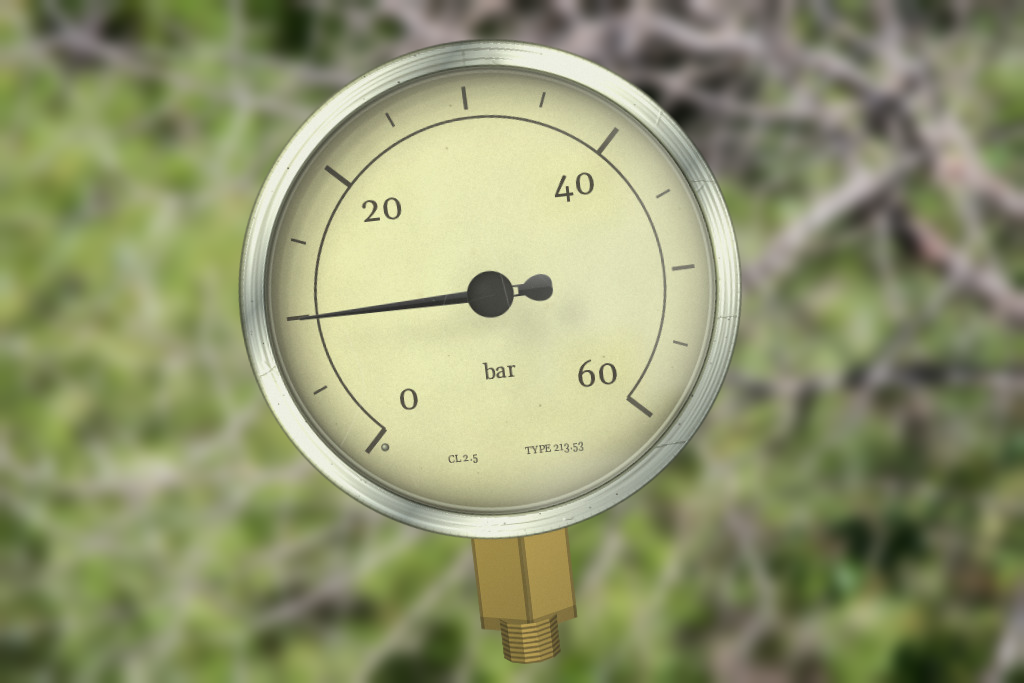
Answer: 10bar
